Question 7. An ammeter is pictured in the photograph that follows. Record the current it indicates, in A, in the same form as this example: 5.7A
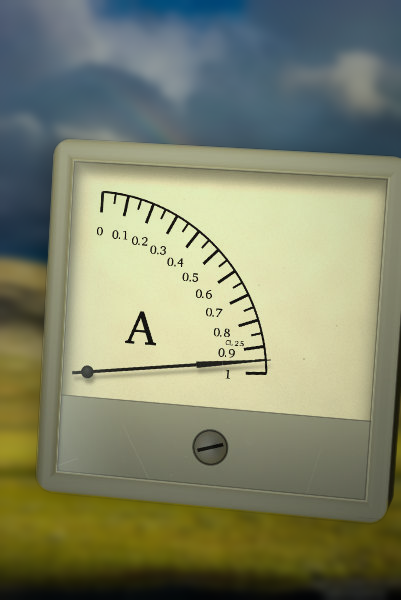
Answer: 0.95A
